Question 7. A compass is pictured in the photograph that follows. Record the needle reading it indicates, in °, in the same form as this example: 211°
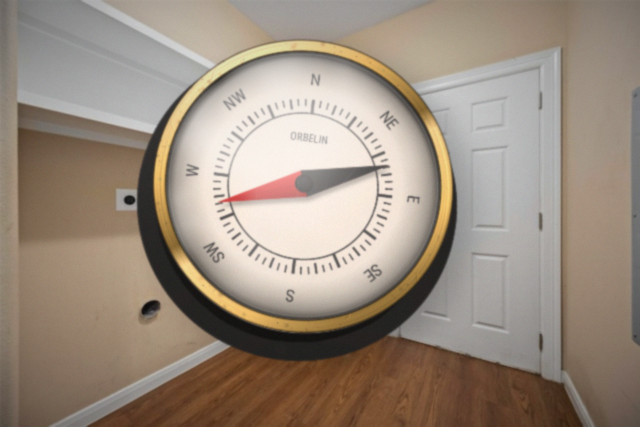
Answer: 250°
